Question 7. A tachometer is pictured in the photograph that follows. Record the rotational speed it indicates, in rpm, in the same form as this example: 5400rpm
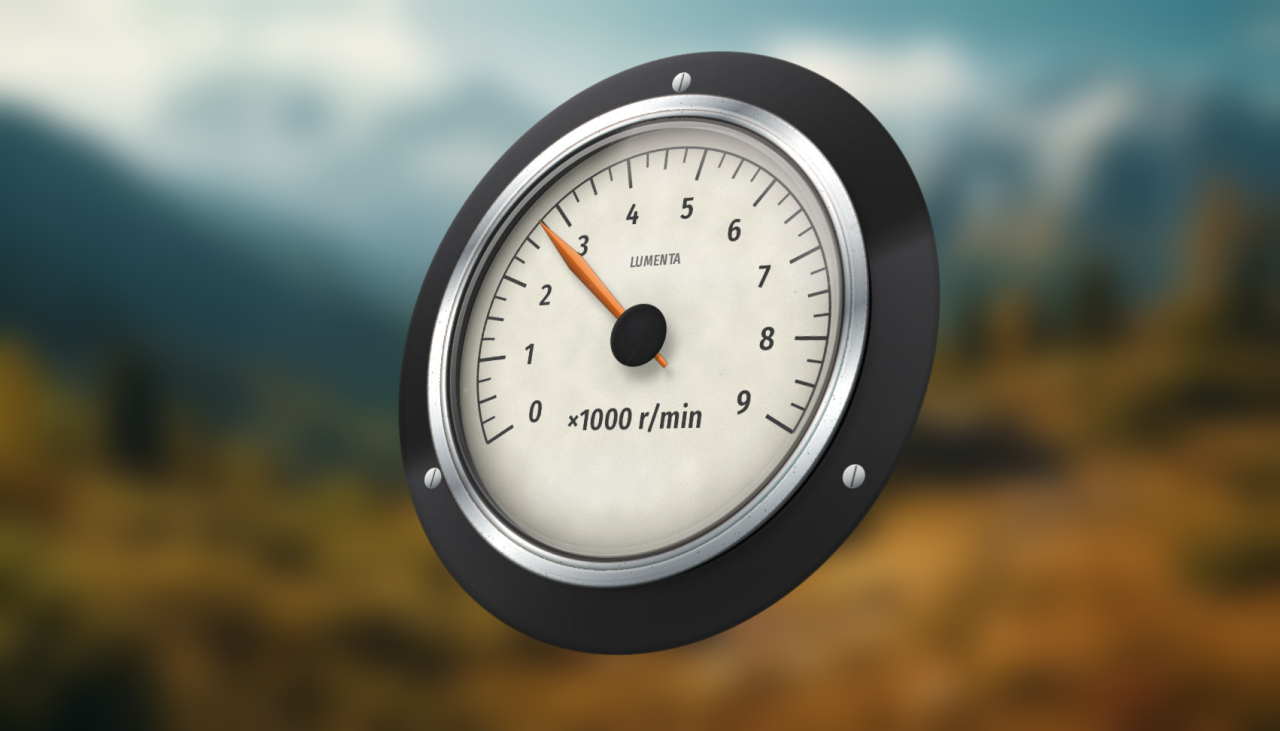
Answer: 2750rpm
